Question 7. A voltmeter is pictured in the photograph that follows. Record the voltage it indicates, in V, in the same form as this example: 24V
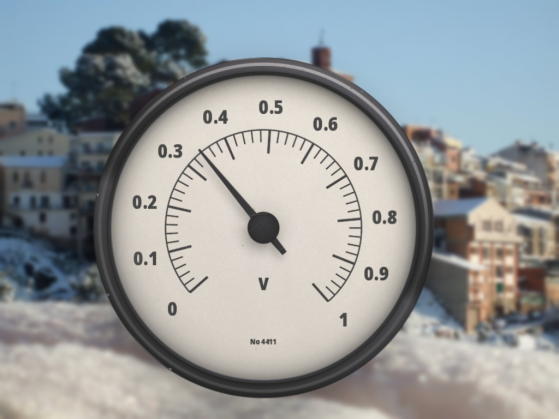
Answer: 0.34V
